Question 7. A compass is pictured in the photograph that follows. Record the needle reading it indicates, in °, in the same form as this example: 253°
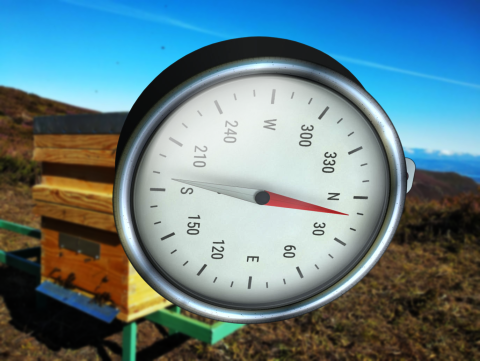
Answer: 10°
